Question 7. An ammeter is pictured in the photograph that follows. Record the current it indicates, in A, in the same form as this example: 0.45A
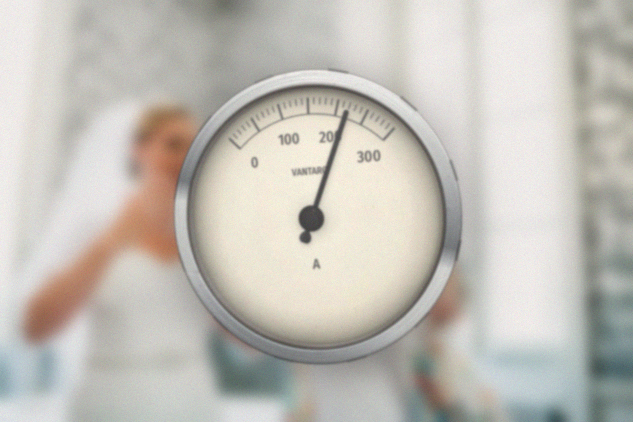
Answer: 220A
